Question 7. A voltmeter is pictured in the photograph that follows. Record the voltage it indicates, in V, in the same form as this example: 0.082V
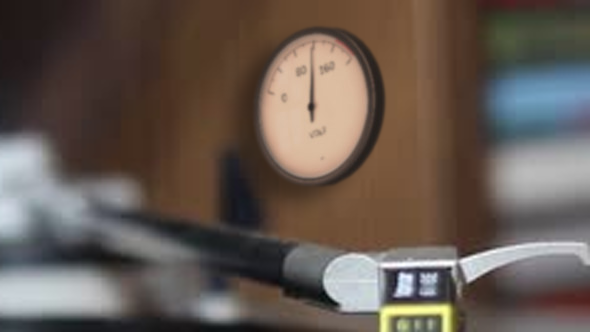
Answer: 120V
